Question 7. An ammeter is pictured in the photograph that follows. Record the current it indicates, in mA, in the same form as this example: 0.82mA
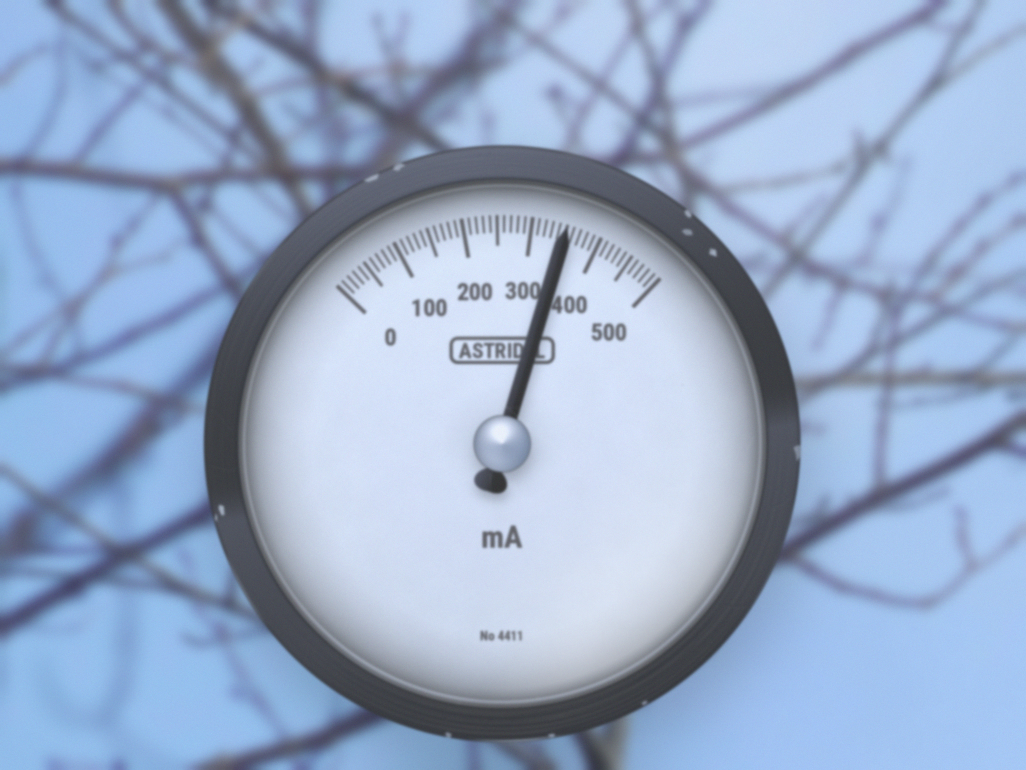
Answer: 350mA
